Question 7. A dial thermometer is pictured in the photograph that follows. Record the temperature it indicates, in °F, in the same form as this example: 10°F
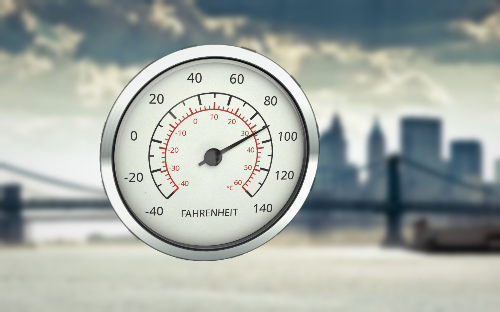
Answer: 90°F
